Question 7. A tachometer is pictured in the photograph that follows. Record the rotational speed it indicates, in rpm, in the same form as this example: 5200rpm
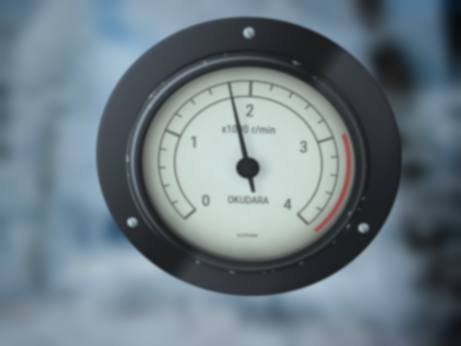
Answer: 1800rpm
